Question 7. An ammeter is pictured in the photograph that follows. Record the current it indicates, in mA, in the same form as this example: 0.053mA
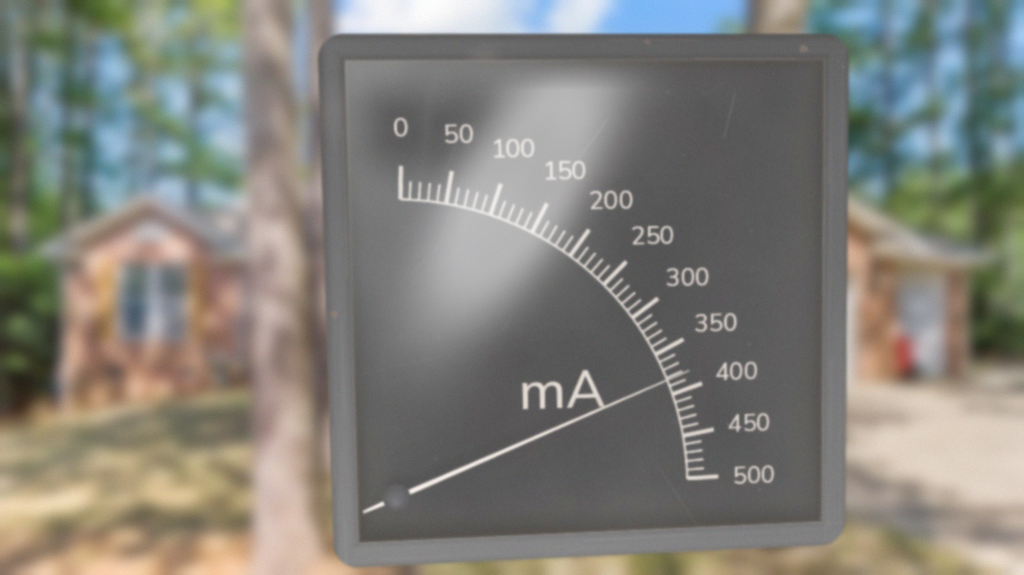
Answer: 380mA
